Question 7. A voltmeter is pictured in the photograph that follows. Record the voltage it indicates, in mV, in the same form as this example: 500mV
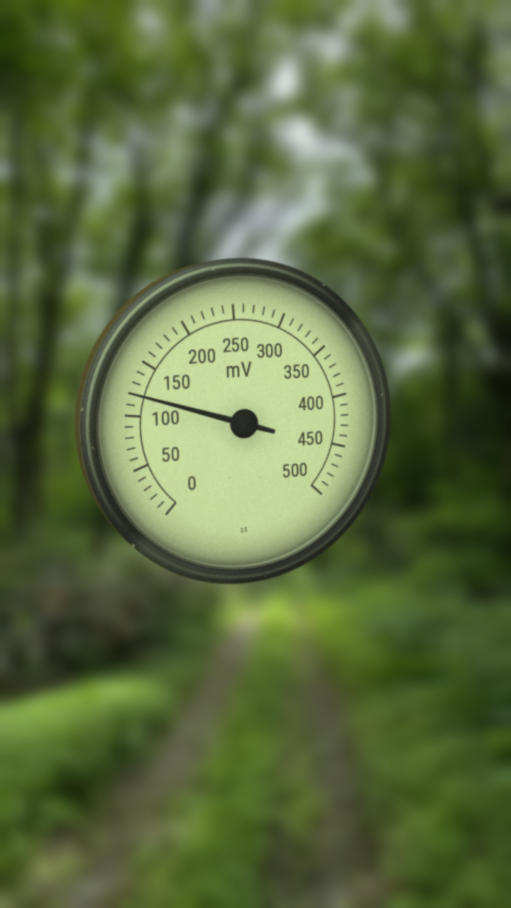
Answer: 120mV
